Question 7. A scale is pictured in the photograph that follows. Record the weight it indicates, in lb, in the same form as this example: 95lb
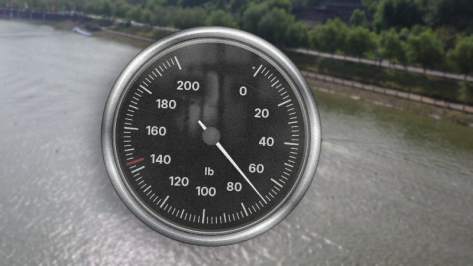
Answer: 70lb
